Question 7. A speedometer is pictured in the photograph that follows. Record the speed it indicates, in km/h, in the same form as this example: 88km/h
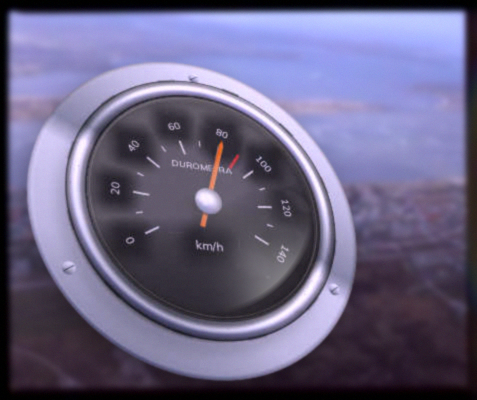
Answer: 80km/h
